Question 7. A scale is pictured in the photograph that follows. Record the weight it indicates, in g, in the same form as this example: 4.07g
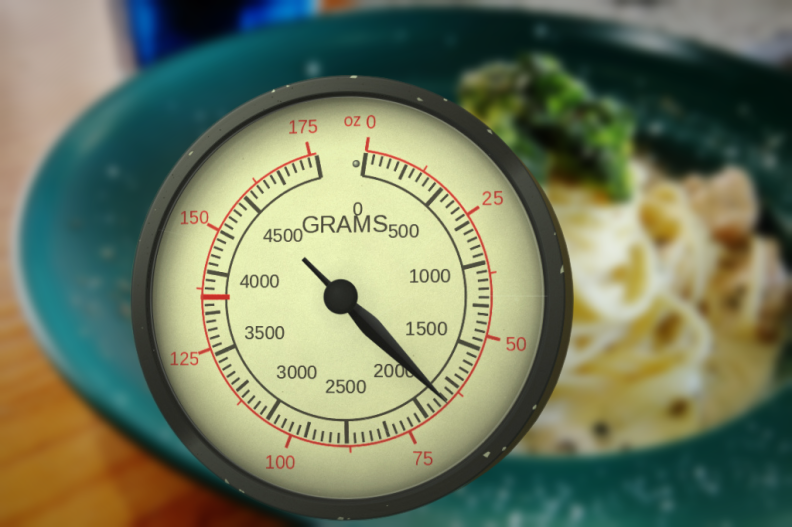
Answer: 1850g
